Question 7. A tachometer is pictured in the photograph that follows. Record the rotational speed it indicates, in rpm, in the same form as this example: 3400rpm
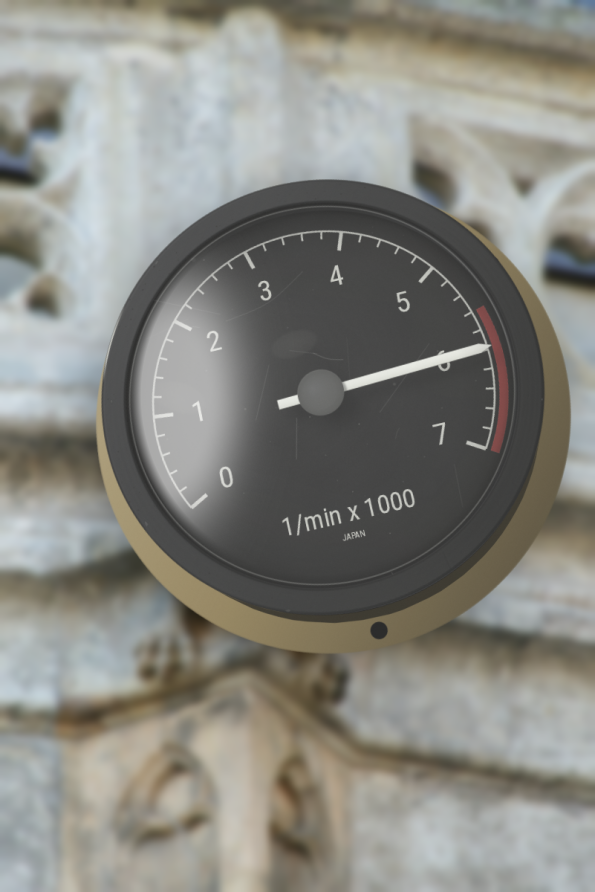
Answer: 6000rpm
